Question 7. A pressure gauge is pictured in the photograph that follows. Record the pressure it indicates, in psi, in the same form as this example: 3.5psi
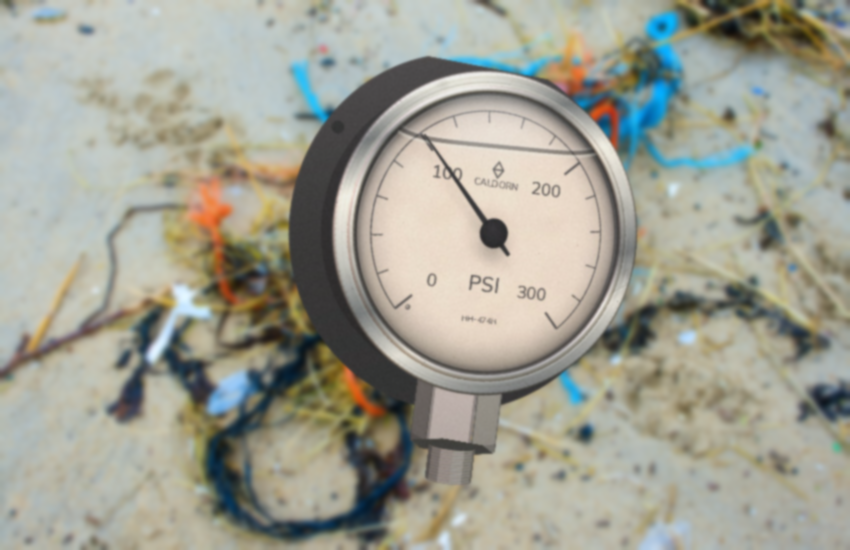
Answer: 100psi
